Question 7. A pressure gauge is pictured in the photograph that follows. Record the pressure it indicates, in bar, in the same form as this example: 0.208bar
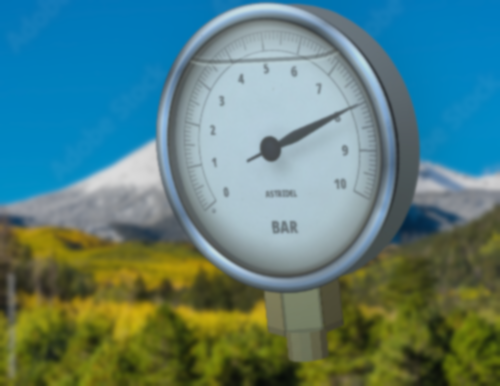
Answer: 8bar
